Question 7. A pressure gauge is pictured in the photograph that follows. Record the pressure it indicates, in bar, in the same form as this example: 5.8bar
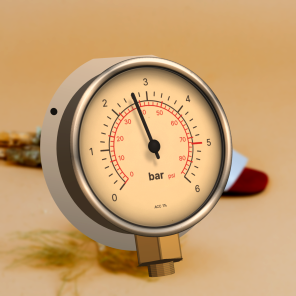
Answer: 2.6bar
